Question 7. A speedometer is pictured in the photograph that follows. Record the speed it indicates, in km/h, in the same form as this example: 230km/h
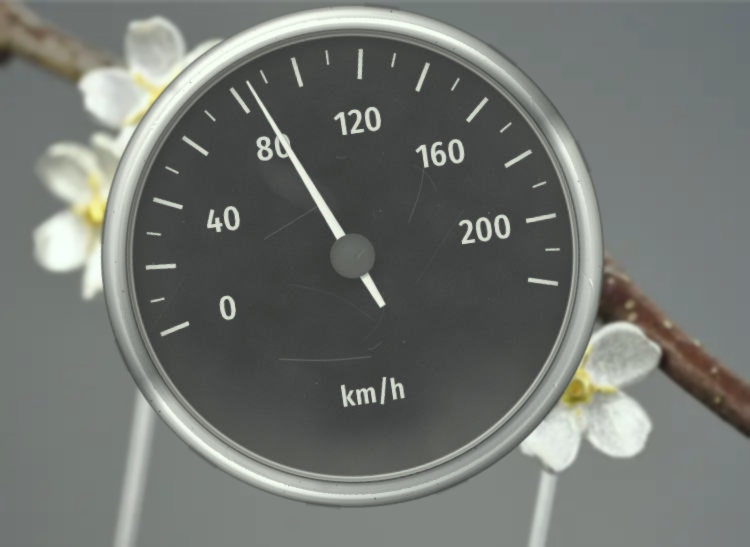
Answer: 85km/h
